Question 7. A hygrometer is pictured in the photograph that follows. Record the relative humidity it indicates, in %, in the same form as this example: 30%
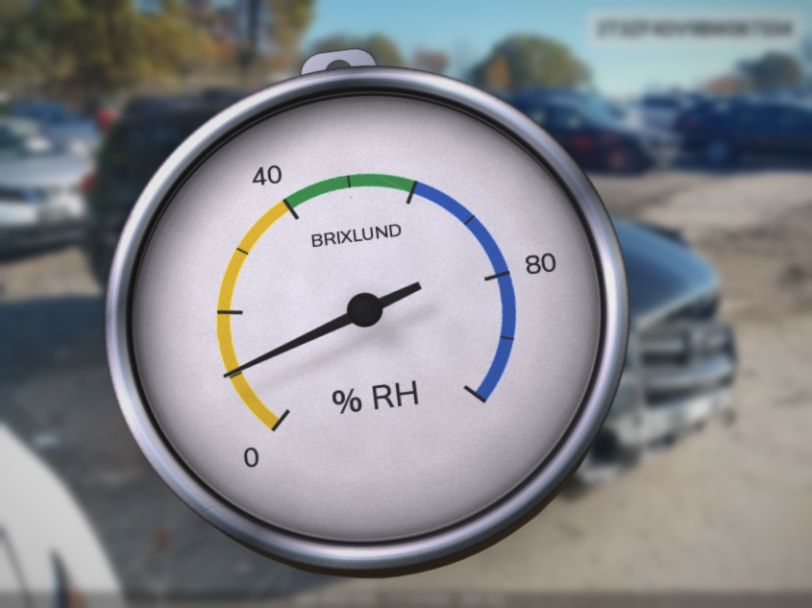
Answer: 10%
